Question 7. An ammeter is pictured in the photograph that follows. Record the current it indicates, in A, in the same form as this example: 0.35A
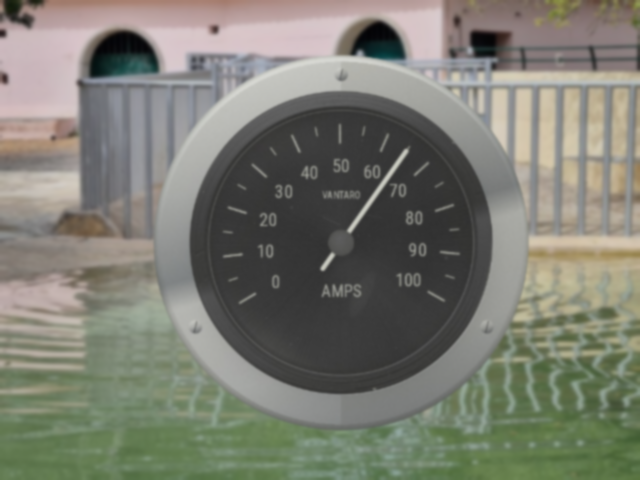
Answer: 65A
